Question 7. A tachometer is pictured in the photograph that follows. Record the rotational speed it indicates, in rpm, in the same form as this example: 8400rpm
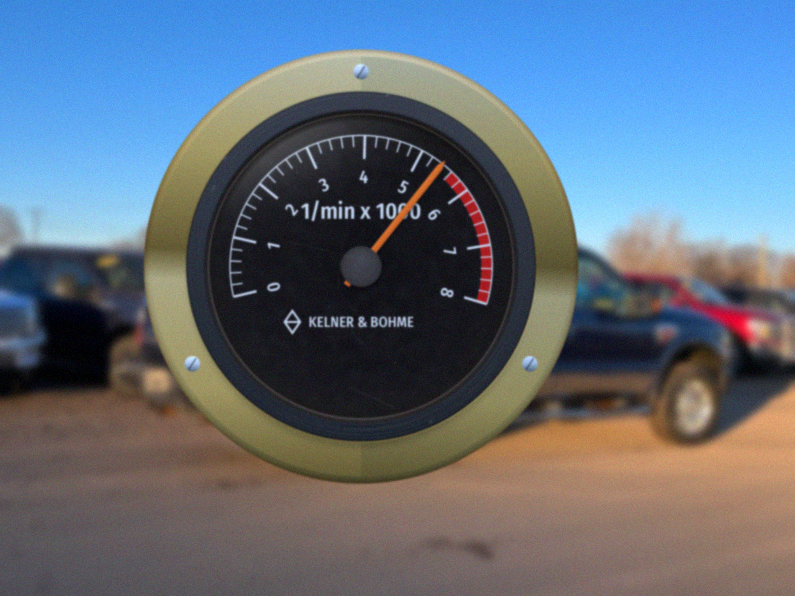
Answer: 5400rpm
